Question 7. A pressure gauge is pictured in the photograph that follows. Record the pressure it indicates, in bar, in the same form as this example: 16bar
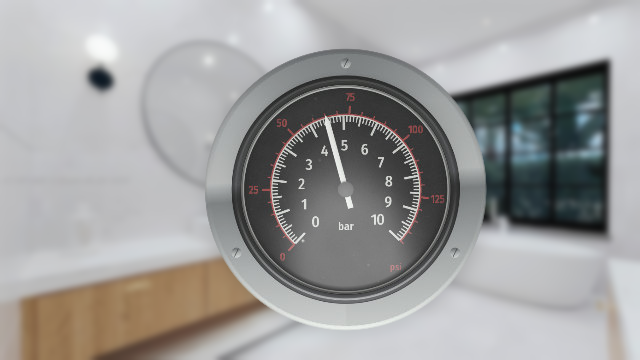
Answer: 4.5bar
